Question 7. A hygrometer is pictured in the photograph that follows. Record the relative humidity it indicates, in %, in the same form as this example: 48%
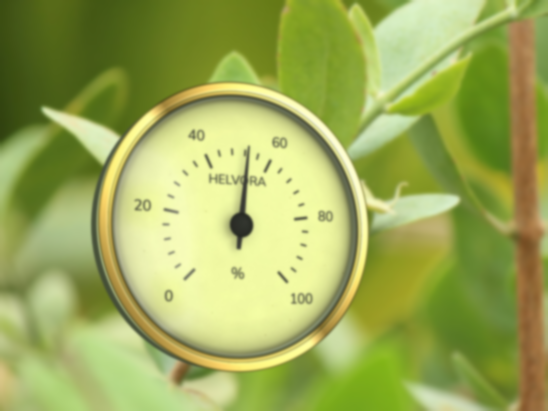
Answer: 52%
